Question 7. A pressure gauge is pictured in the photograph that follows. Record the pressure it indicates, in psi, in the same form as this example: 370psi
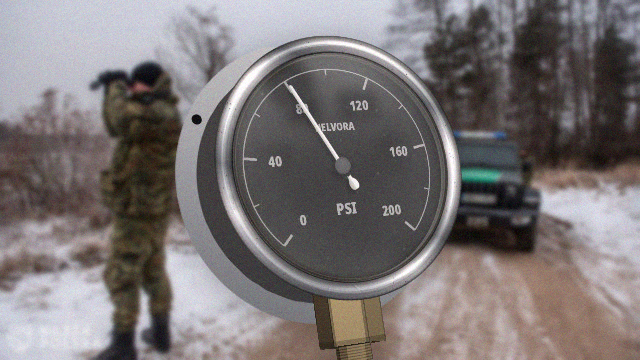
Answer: 80psi
